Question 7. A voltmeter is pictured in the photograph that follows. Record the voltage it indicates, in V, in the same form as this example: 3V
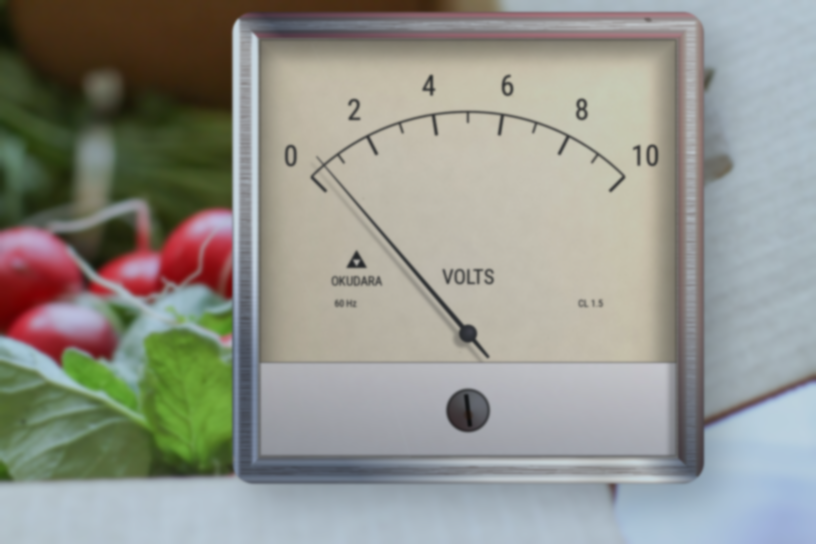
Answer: 0.5V
